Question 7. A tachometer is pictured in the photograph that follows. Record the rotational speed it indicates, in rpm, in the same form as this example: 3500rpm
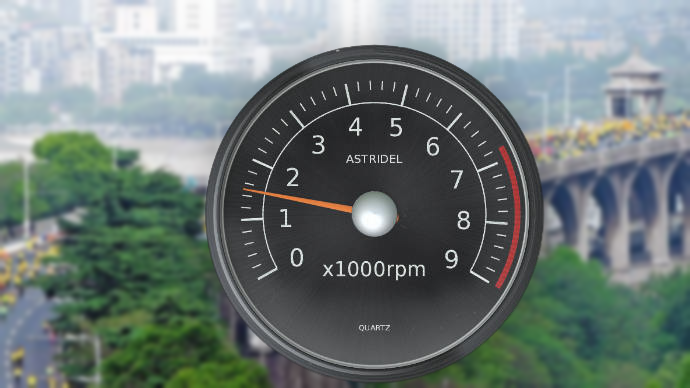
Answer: 1500rpm
